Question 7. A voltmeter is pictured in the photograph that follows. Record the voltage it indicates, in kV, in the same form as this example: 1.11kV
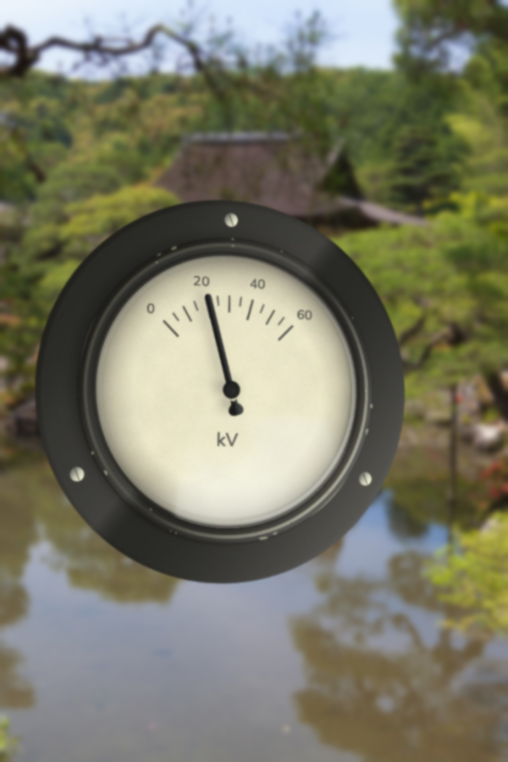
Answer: 20kV
